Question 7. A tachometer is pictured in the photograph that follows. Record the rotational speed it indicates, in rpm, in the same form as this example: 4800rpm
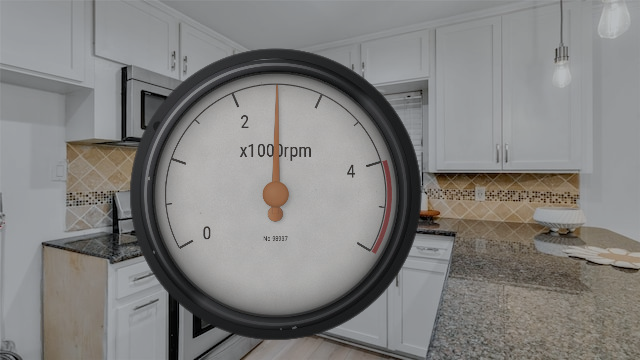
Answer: 2500rpm
